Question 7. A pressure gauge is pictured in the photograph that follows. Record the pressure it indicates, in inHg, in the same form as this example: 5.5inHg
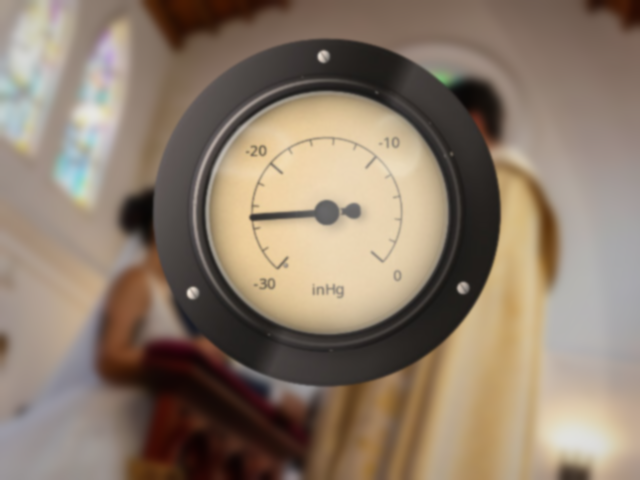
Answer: -25inHg
